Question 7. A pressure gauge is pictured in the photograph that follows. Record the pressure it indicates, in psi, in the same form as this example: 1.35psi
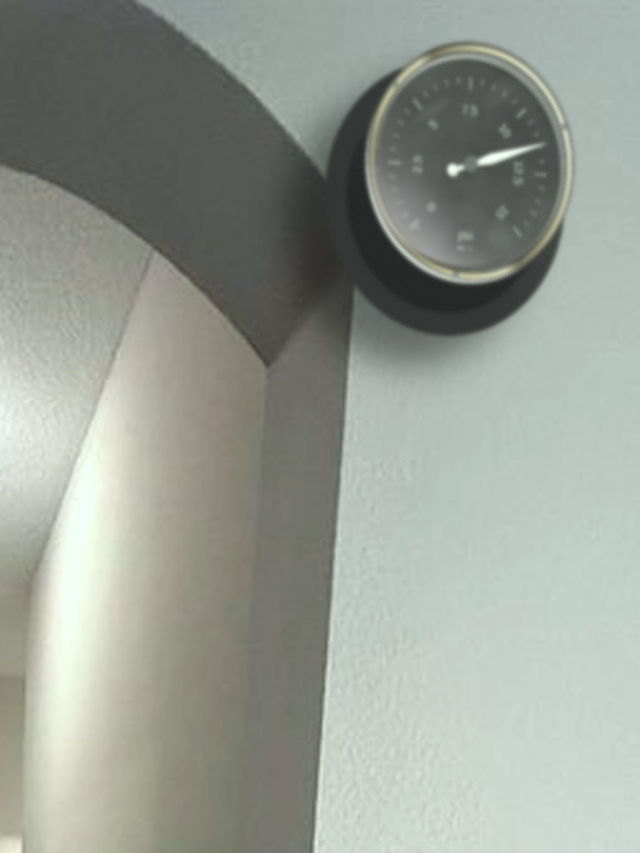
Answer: 11.5psi
